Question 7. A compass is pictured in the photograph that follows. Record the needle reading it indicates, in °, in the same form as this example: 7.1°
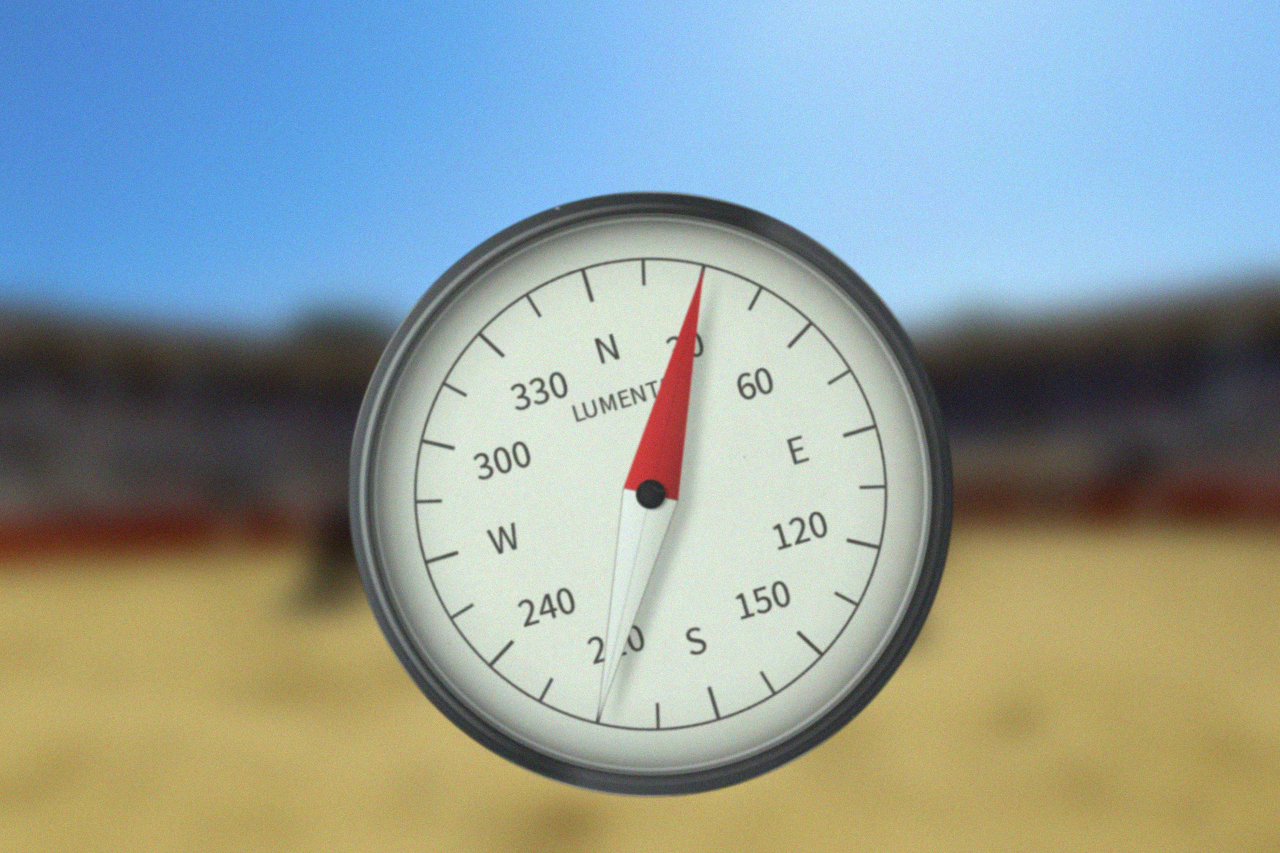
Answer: 30°
